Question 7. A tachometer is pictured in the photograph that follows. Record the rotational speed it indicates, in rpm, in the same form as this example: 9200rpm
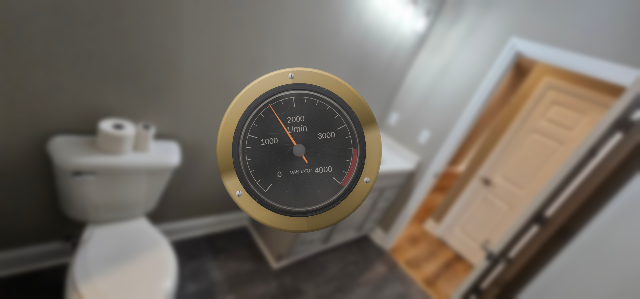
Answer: 1600rpm
